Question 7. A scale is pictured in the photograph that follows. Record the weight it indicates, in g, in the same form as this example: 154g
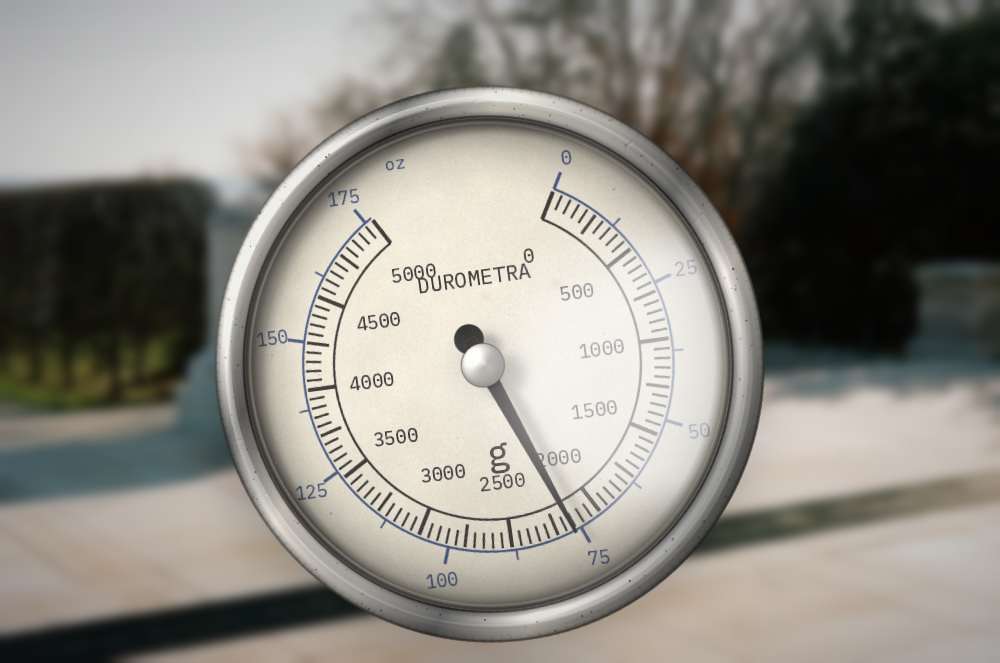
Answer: 2150g
